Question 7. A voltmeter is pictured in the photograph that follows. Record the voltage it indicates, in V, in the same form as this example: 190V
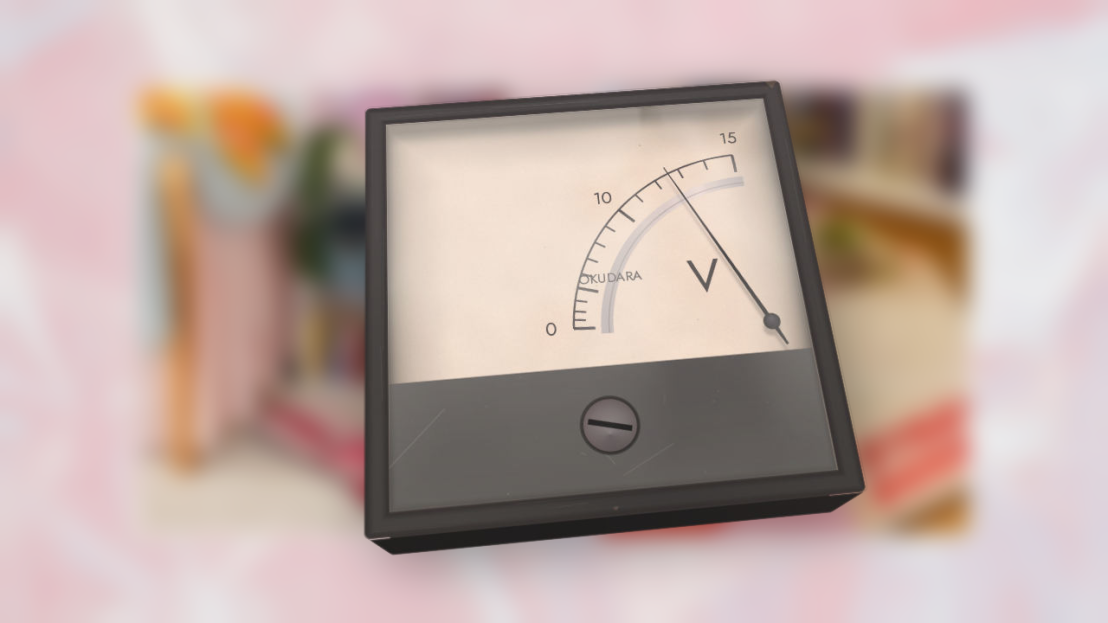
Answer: 12.5V
